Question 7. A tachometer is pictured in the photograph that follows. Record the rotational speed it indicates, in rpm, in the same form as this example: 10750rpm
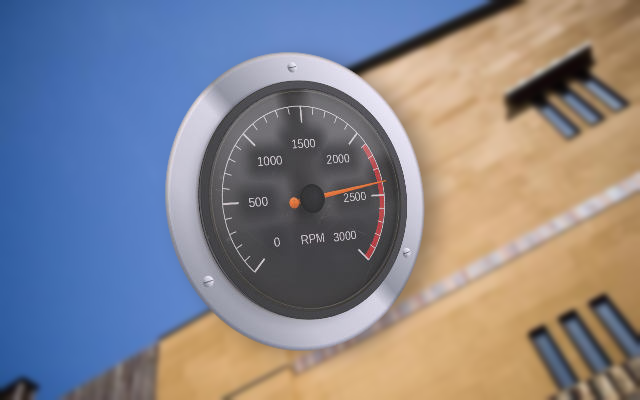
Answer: 2400rpm
